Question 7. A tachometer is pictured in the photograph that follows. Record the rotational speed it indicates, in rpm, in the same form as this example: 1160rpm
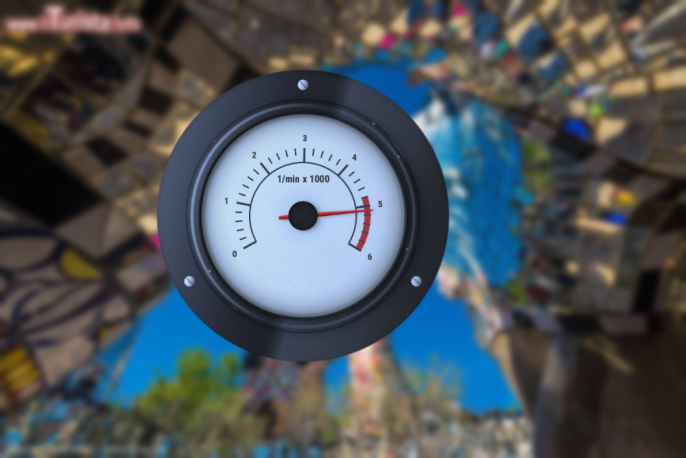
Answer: 5100rpm
